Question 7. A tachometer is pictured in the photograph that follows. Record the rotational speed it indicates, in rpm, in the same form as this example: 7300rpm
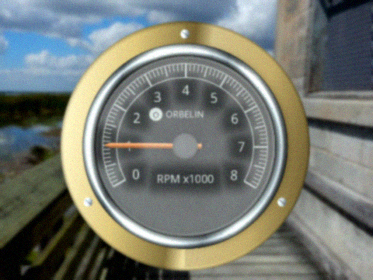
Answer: 1000rpm
